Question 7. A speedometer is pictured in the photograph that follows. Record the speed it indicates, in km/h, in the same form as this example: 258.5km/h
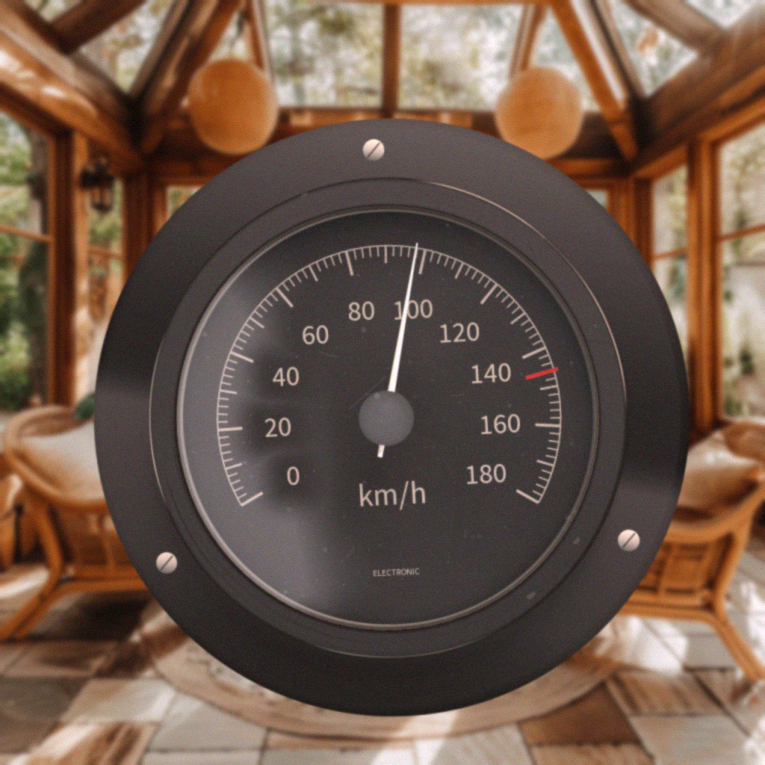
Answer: 98km/h
